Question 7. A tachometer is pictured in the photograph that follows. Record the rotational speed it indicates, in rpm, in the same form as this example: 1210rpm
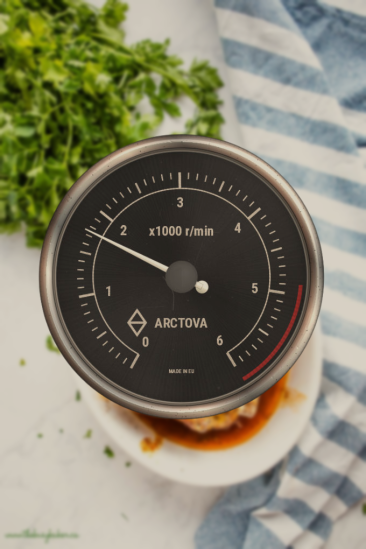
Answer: 1750rpm
